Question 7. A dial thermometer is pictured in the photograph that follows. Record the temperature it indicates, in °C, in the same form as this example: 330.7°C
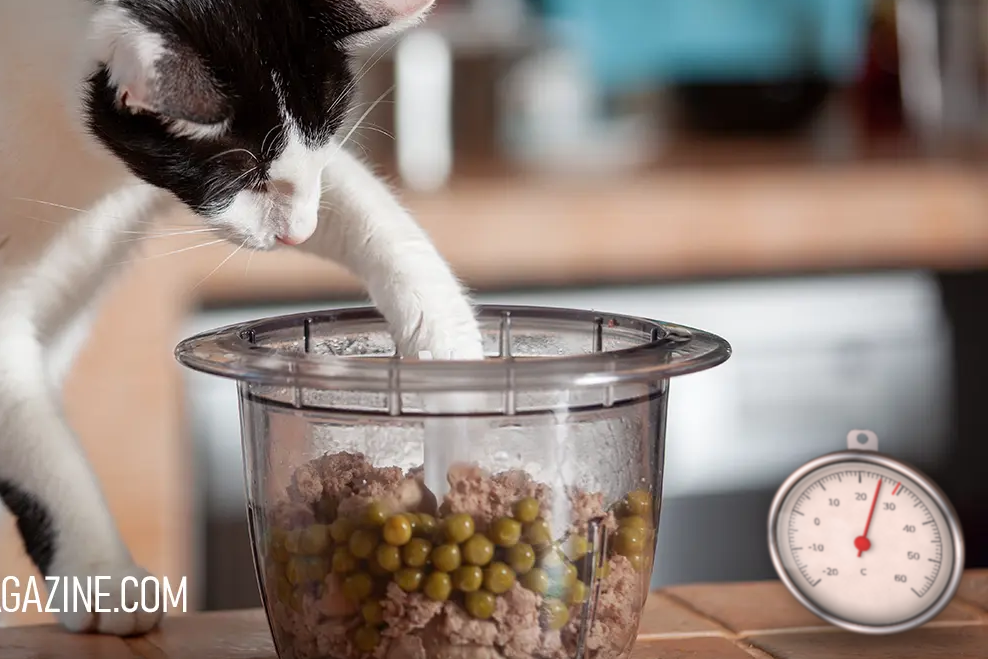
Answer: 25°C
